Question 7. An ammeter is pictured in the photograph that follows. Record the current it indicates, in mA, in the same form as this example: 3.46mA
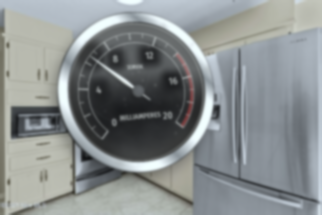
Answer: 6.5mA
